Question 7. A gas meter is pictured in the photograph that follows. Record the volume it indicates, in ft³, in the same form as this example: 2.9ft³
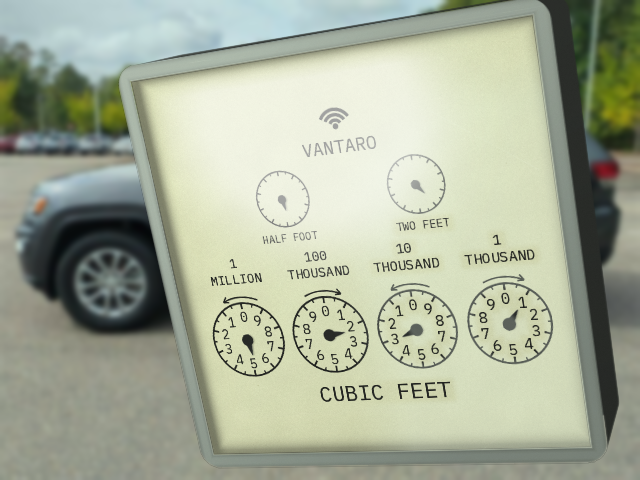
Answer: 523100ft³
